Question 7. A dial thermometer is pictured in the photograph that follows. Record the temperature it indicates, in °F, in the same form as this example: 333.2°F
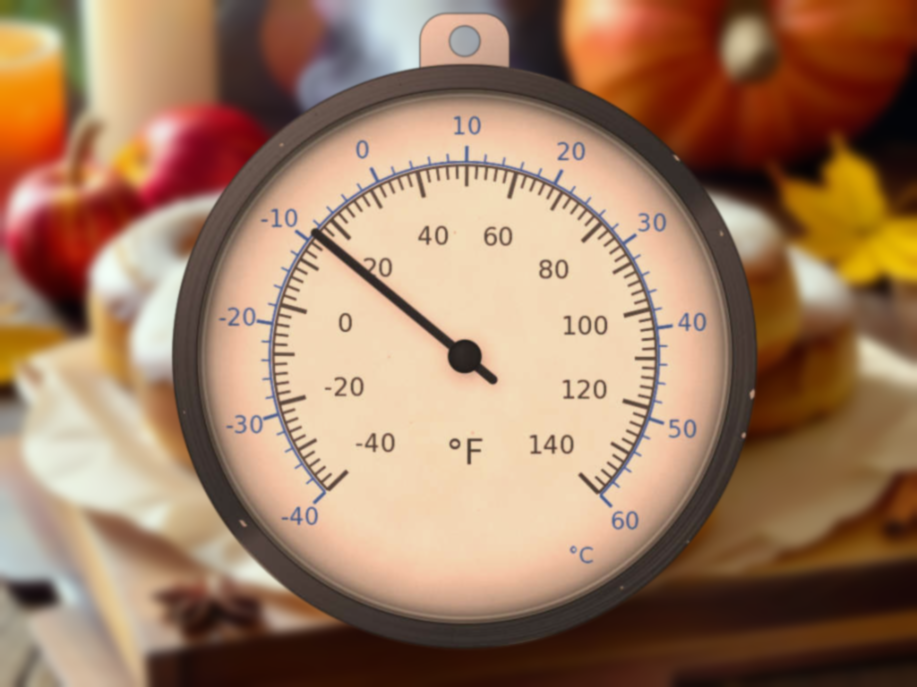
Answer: 16°F
